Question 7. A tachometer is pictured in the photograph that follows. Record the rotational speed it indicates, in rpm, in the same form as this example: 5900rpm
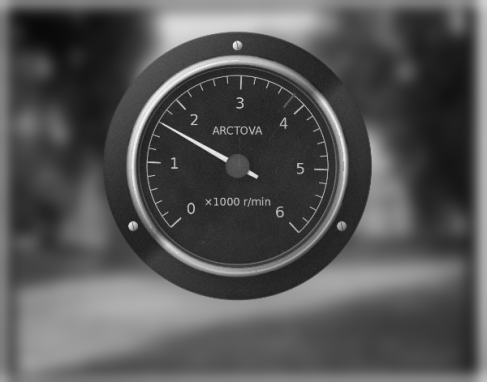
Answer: 1600rpm
